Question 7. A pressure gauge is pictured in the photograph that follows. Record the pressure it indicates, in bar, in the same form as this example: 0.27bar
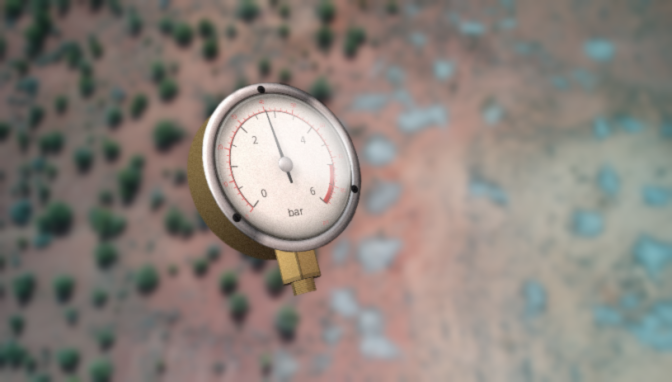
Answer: 2.75bar
